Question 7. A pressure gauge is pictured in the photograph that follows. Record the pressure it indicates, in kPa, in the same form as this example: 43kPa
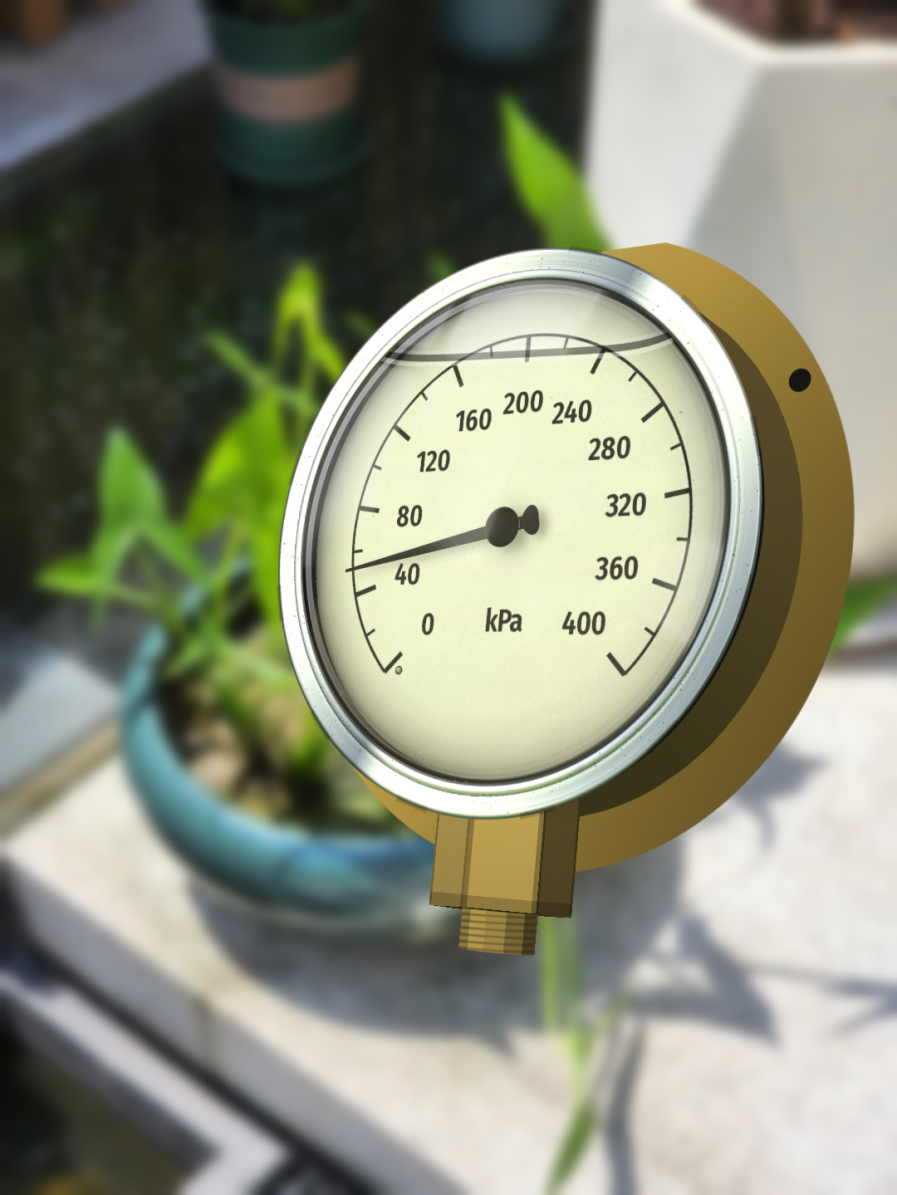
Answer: 50kPa
